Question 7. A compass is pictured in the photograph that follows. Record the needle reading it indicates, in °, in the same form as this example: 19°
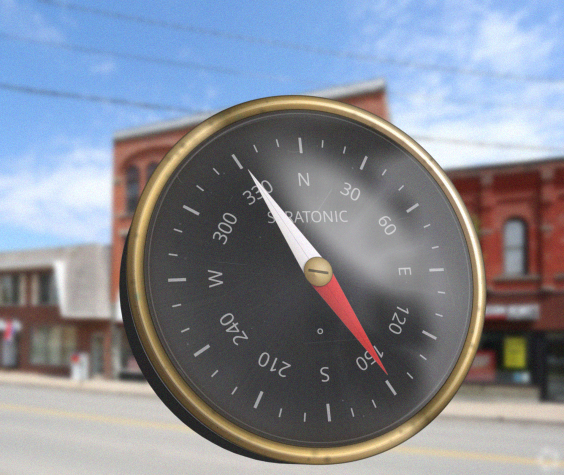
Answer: 150°
